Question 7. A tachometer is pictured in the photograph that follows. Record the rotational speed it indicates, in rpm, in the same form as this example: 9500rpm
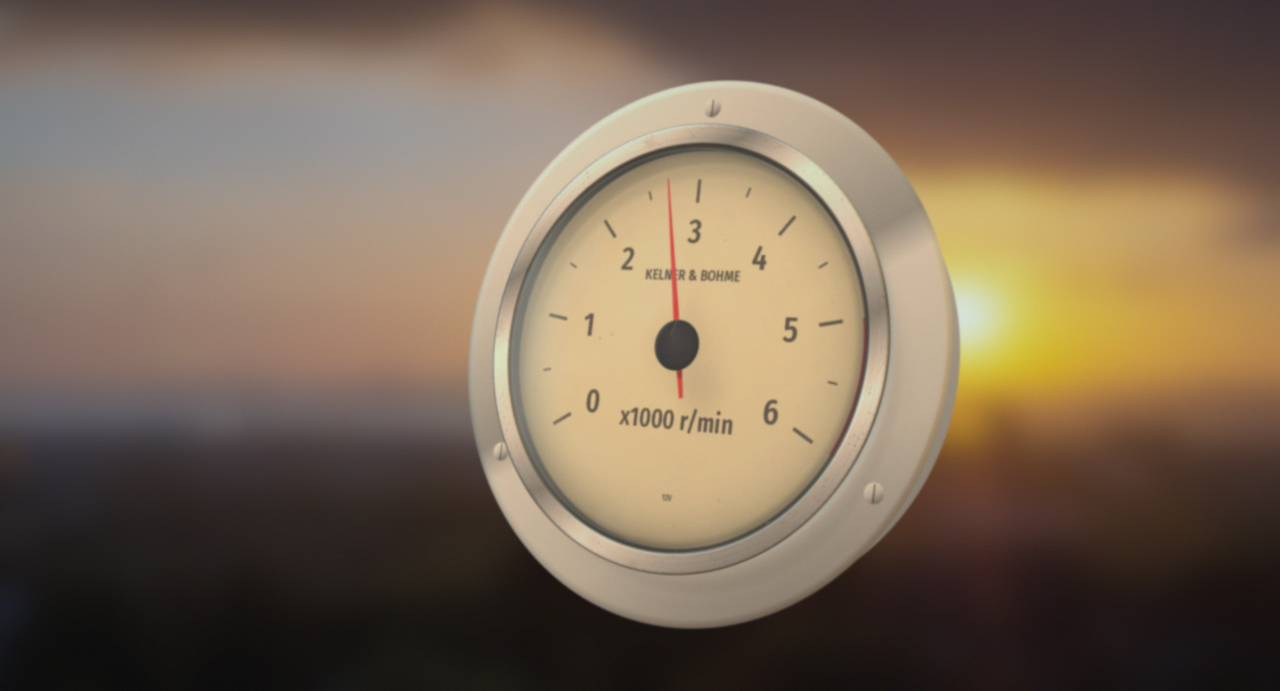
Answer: 2750rpm
